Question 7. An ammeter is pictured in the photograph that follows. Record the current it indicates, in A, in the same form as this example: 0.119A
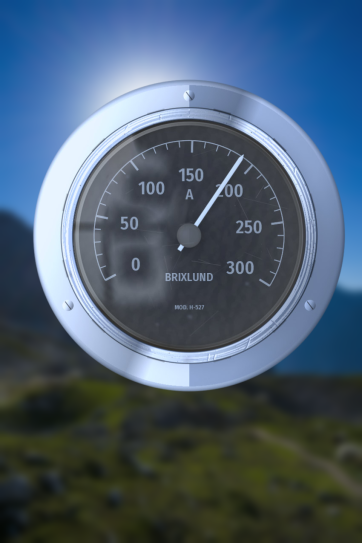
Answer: 190A
